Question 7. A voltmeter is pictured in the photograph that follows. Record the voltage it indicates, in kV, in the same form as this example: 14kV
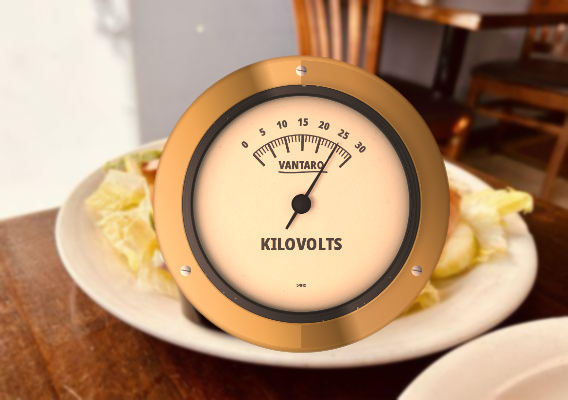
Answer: 25kV
